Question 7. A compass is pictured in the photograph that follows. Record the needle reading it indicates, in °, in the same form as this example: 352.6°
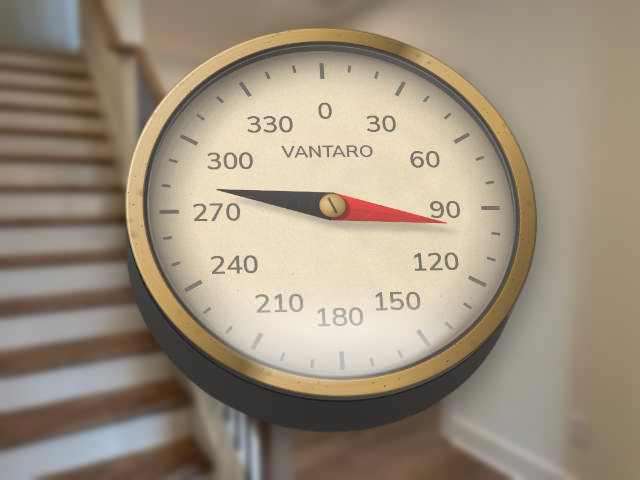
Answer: 100°
